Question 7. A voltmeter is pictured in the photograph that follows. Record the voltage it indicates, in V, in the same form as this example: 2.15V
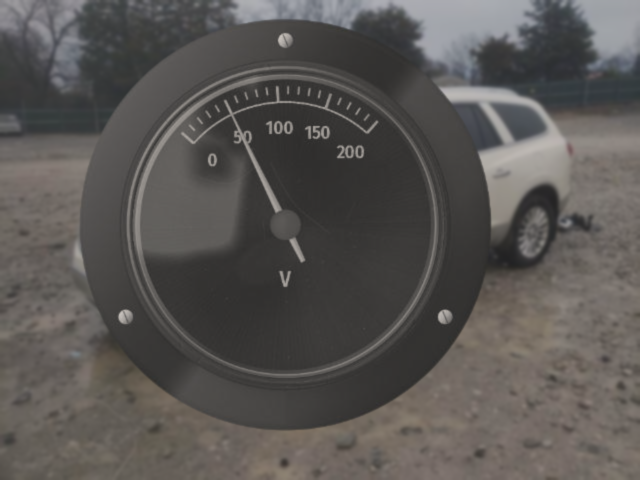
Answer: 50V
